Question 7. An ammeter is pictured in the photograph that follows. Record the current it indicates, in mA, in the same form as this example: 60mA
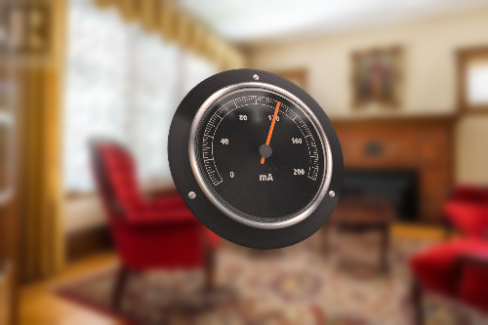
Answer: 120mA
